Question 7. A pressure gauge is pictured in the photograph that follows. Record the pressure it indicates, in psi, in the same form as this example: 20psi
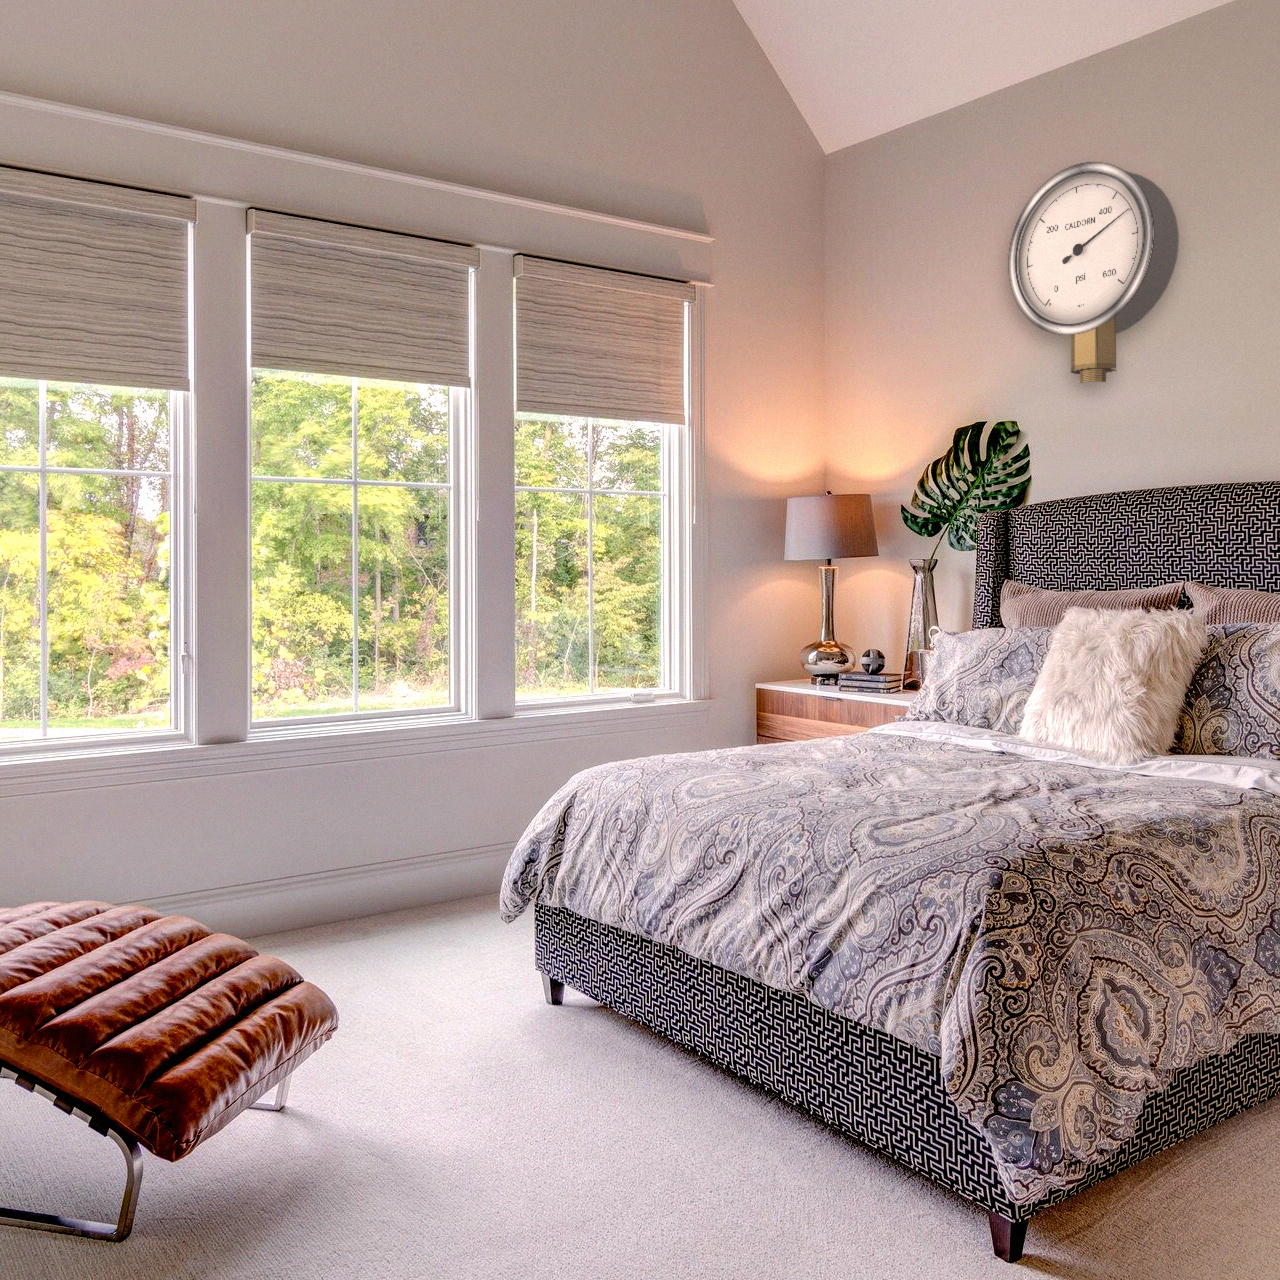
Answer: 450psi
